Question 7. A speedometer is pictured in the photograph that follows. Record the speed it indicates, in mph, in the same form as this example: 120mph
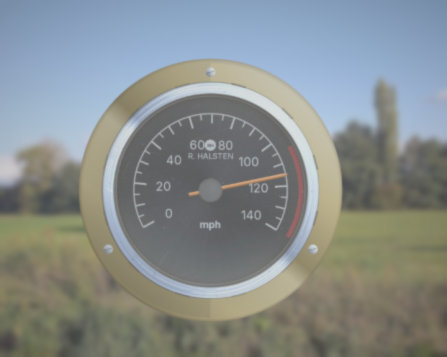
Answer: 115mph
